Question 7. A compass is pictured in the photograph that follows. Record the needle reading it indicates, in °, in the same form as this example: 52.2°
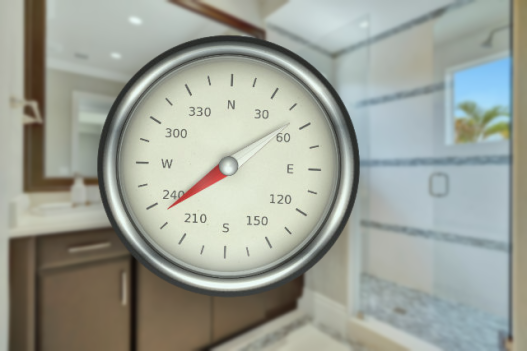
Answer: 232.5°
